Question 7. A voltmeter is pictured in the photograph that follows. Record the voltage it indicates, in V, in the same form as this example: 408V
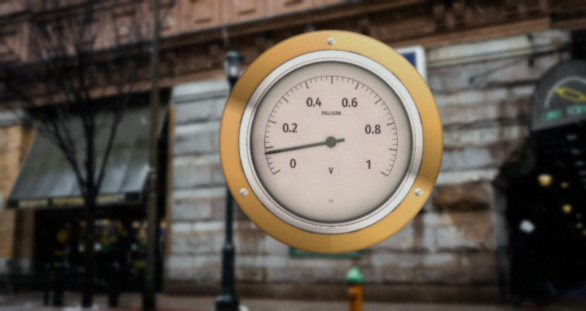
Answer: 0.08V
